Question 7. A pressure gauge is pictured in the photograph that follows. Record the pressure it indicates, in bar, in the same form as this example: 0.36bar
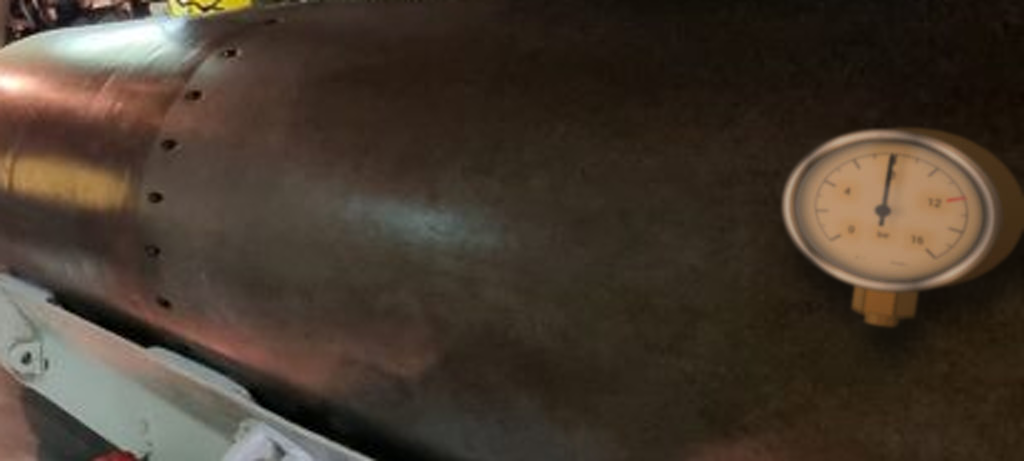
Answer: 8bar
